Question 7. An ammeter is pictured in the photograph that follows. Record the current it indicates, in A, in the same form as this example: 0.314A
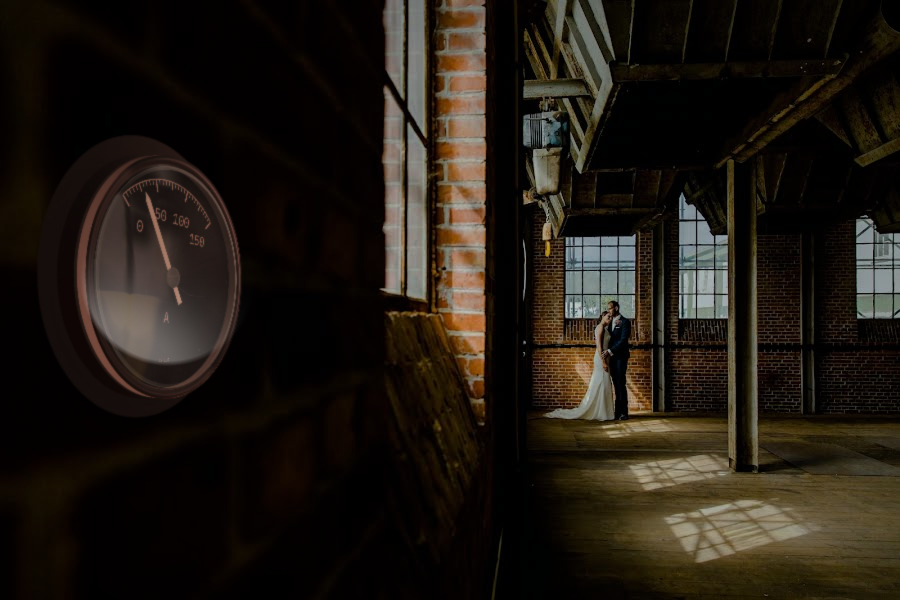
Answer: 25A
